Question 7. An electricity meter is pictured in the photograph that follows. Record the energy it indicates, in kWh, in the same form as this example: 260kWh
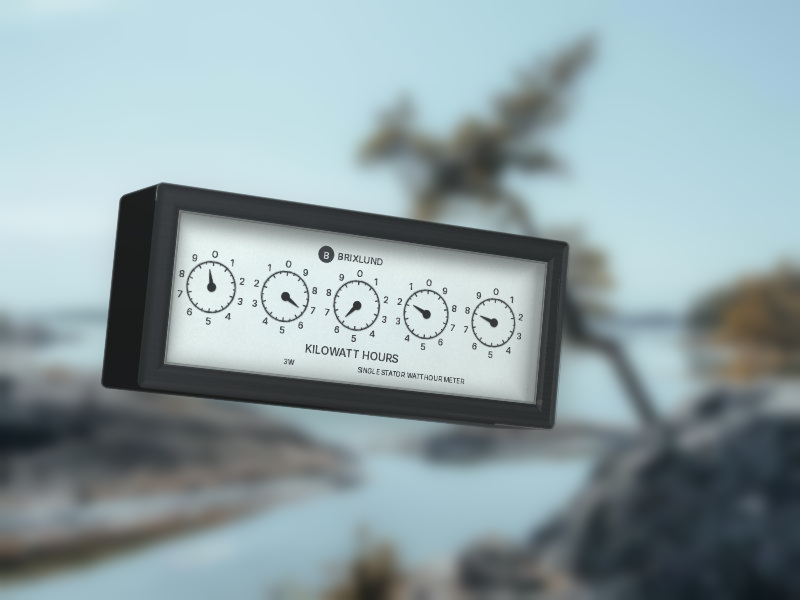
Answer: 96618kWh
